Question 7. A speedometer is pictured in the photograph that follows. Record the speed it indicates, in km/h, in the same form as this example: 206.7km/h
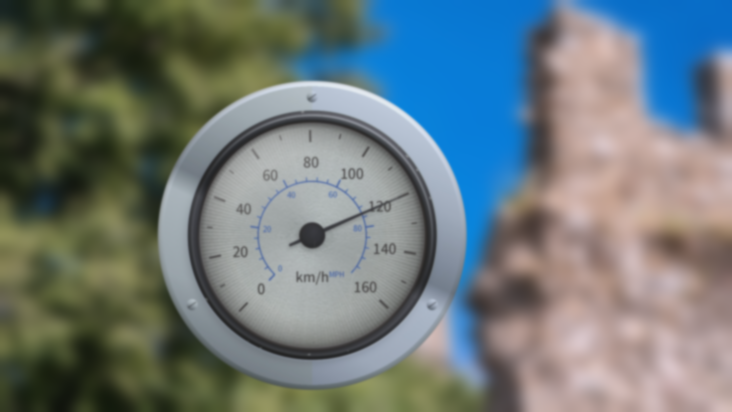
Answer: 120km/h
